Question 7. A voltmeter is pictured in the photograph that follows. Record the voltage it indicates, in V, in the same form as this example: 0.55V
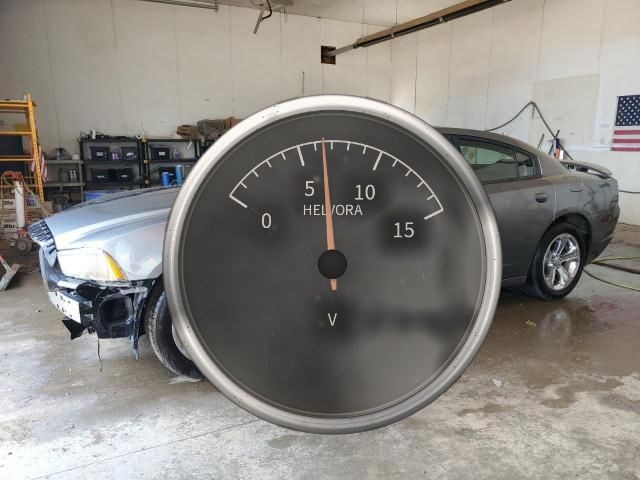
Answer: 6.5V
